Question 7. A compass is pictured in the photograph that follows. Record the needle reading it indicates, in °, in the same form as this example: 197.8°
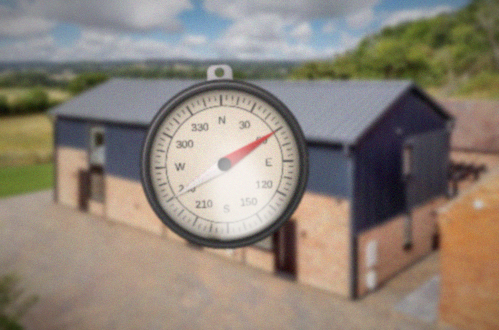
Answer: 60°
